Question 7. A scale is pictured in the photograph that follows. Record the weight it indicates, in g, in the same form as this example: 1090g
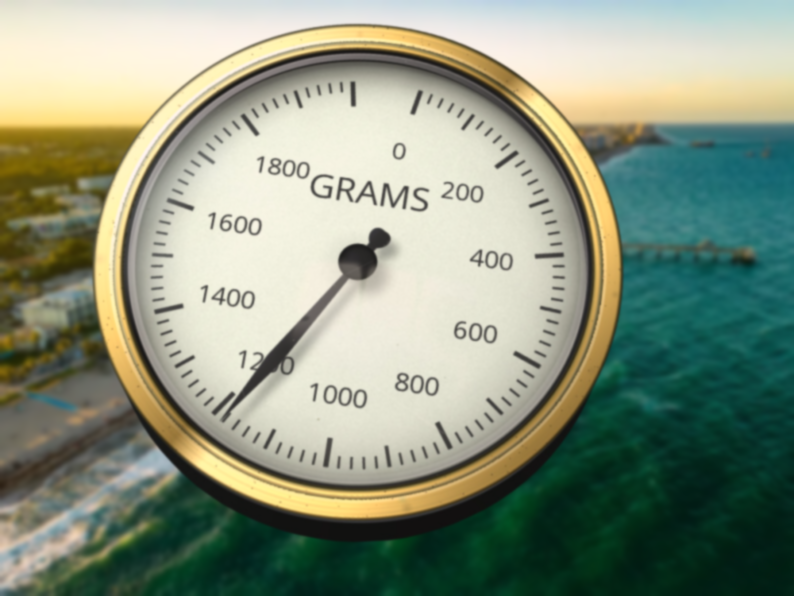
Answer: 1180g
